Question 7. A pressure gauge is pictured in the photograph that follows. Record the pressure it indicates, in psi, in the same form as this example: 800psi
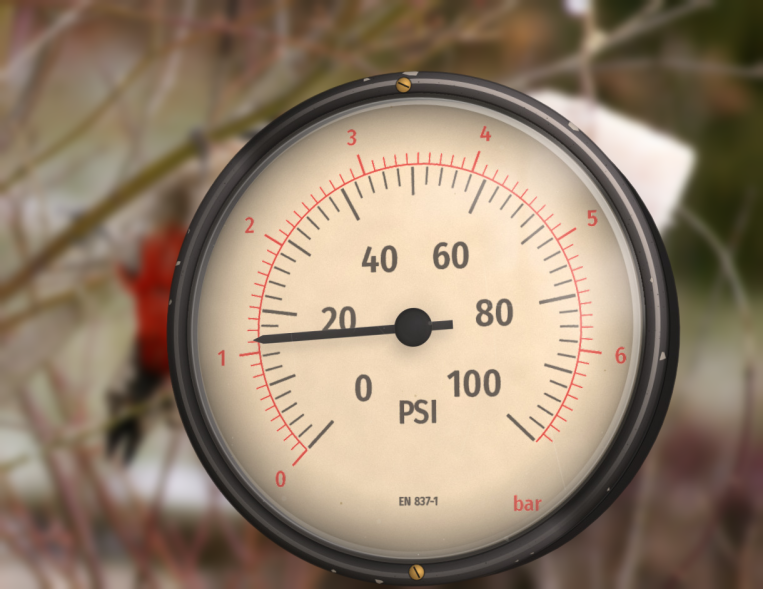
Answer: 16psi
